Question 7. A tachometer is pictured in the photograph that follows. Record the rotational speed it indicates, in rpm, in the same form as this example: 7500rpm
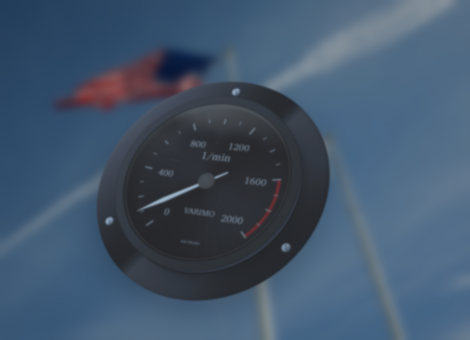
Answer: 100rpm
